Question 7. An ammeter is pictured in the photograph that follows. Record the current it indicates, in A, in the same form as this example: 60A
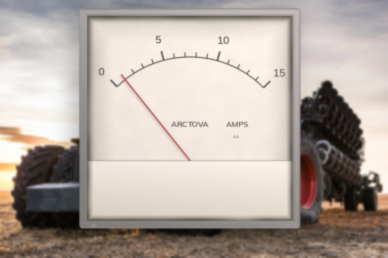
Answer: 1A
